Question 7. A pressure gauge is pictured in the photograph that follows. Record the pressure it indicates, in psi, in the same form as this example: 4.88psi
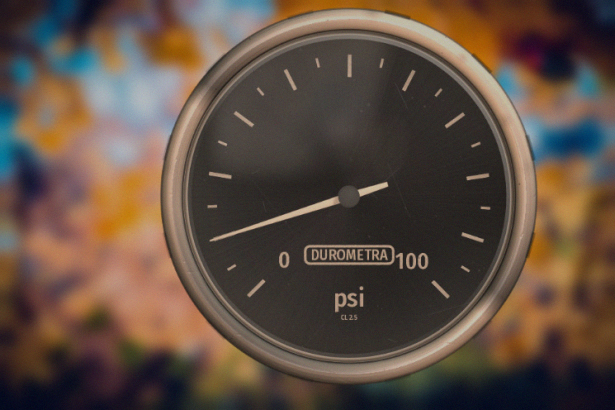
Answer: 10psi
